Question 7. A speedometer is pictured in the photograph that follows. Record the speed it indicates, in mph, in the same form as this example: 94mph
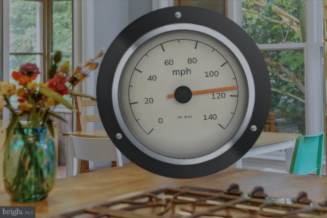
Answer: 115mph
